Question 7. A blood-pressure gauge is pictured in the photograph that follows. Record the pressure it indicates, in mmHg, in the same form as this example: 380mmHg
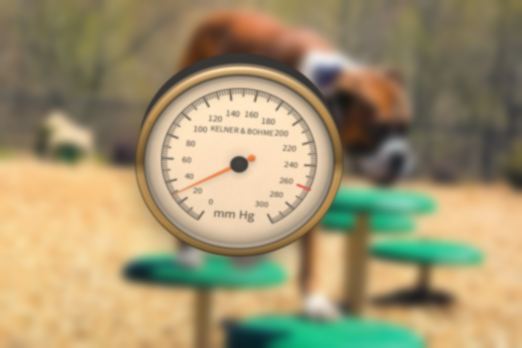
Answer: 30mmHg
